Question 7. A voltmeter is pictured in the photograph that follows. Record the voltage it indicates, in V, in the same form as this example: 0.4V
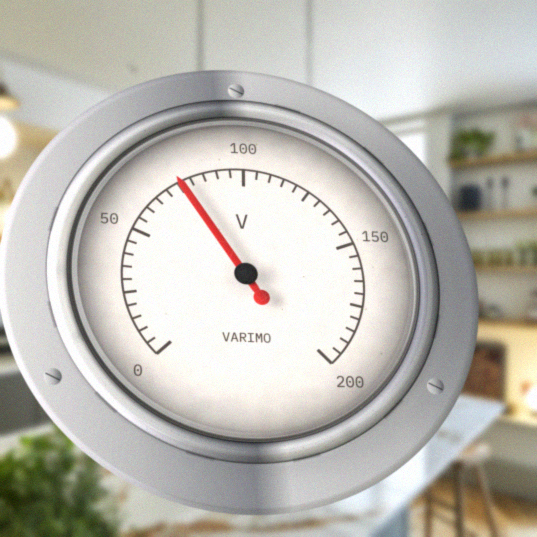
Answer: 75V
